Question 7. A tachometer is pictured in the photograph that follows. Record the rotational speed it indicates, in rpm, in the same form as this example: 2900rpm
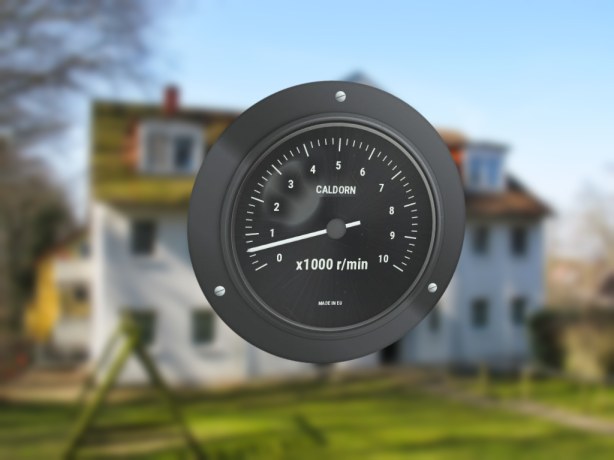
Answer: 600rpm
